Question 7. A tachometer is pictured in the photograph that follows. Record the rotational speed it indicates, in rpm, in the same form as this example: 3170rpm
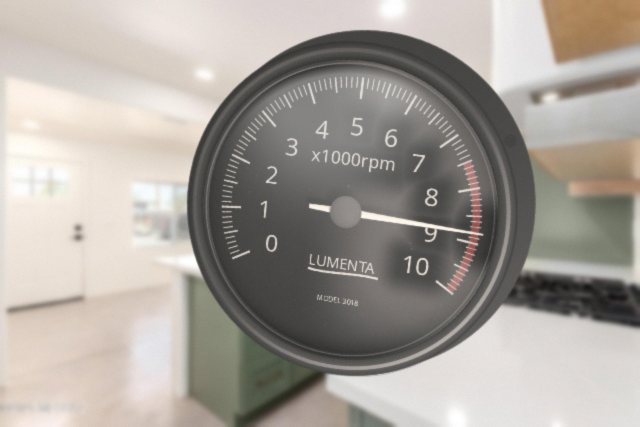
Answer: 8800rpm
